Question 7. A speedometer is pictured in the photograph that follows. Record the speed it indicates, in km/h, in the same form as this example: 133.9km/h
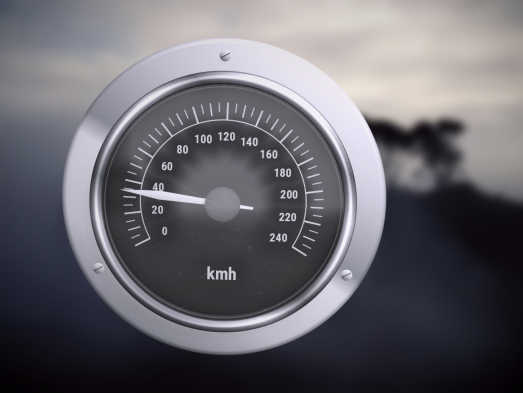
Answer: 35km/h
